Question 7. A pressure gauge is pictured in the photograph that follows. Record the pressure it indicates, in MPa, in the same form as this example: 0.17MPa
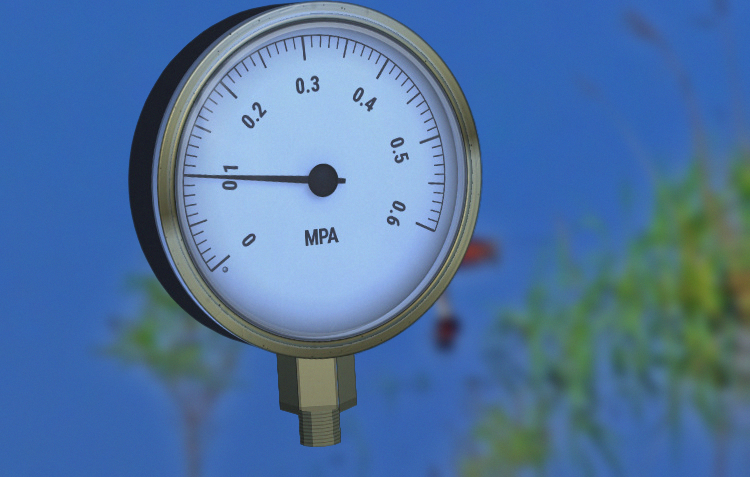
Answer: 0.1MPa
